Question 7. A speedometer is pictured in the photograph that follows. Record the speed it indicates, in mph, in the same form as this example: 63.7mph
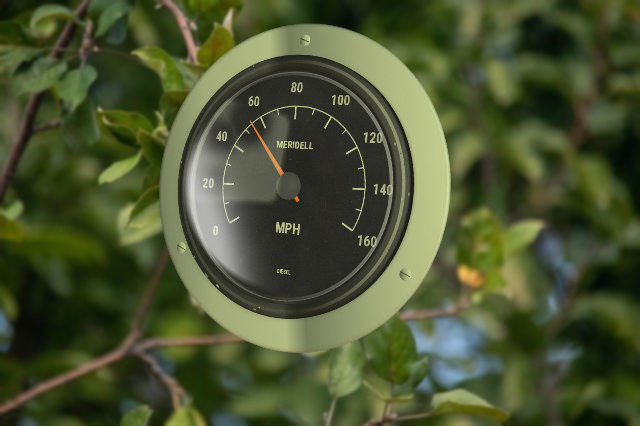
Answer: 55mph
